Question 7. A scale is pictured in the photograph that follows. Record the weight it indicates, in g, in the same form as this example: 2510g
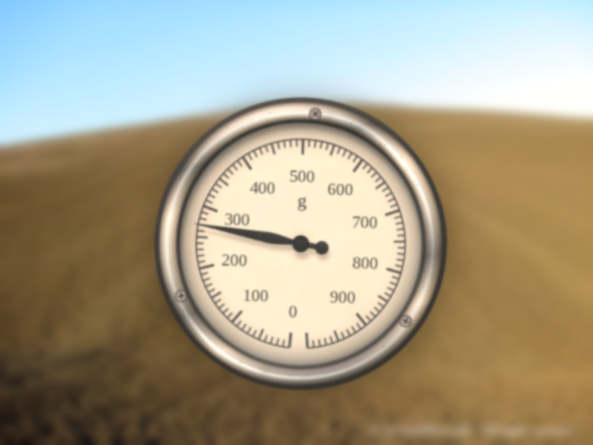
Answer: 270g
